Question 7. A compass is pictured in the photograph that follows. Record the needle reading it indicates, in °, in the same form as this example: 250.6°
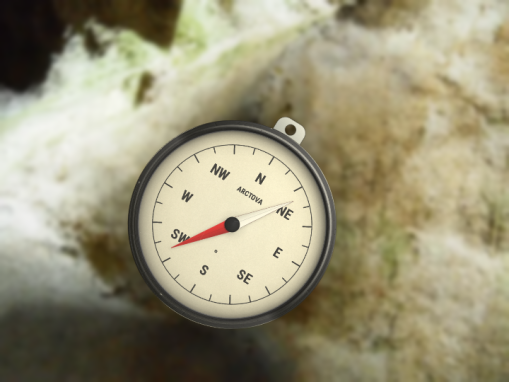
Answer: 217.5°
